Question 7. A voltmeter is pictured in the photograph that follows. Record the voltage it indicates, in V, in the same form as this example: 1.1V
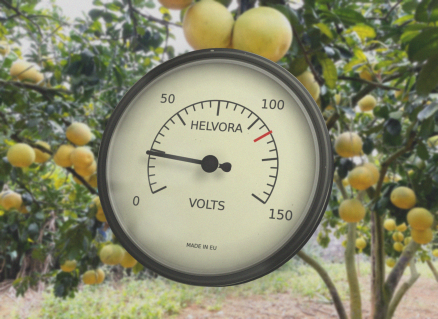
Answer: 22.5V
